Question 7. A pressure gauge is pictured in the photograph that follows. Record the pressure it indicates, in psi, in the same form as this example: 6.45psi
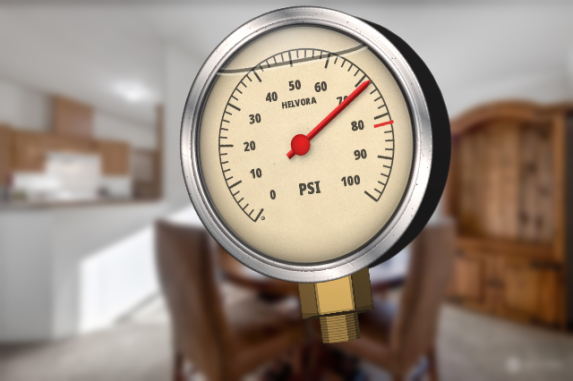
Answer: 72psi
